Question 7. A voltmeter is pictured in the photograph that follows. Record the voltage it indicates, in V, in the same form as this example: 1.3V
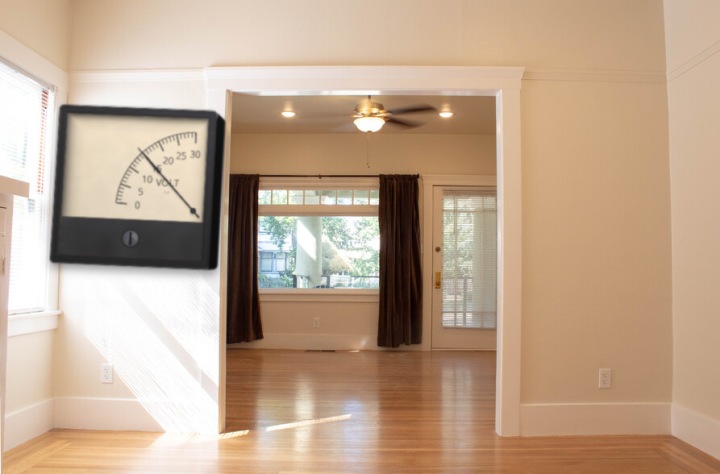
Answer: 15V
